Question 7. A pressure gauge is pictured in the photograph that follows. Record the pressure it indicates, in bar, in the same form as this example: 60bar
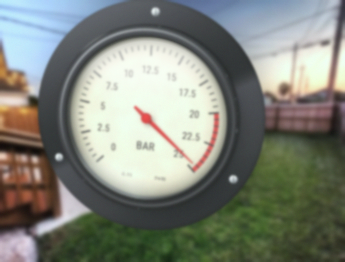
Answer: 24.5bar
